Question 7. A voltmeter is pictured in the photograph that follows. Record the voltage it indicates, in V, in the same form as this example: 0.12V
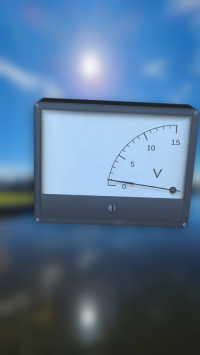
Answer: 1V
